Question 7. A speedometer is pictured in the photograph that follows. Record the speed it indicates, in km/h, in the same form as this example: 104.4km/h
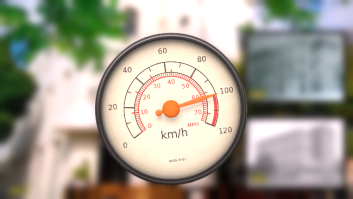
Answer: 100km/h
